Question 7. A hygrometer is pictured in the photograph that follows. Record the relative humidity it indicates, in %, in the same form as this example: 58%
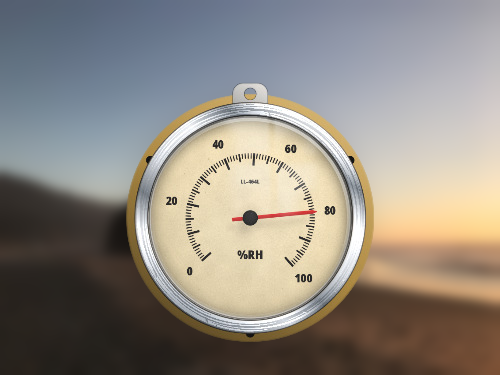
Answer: 80%
